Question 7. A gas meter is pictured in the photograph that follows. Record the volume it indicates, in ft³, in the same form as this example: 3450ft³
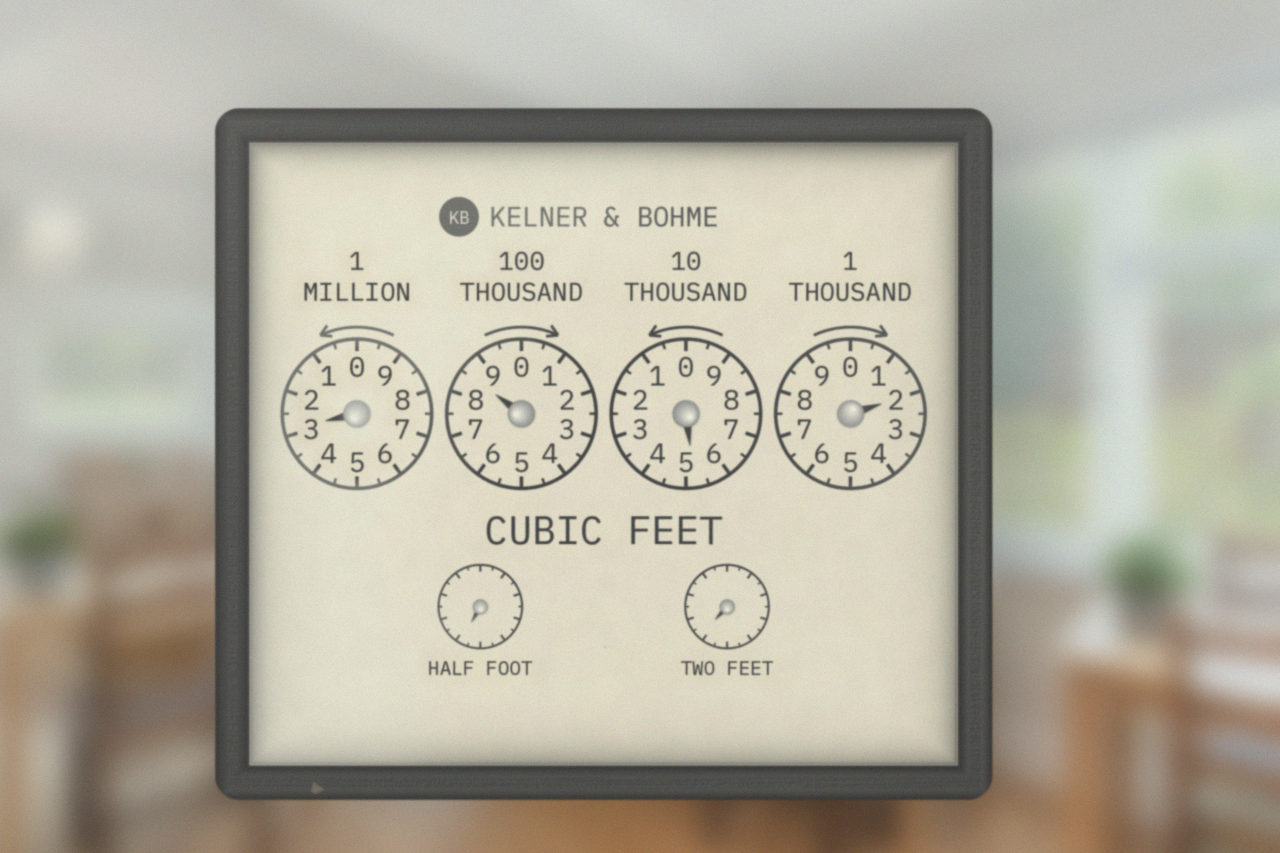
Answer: 285200ft³
